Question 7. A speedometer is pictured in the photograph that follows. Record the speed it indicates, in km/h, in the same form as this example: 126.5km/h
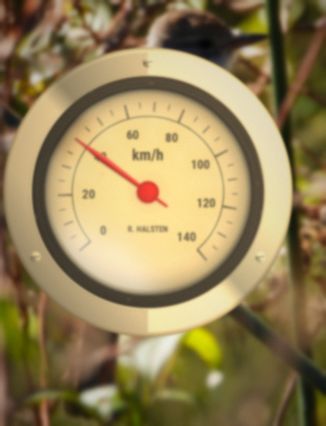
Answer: 40km/h
